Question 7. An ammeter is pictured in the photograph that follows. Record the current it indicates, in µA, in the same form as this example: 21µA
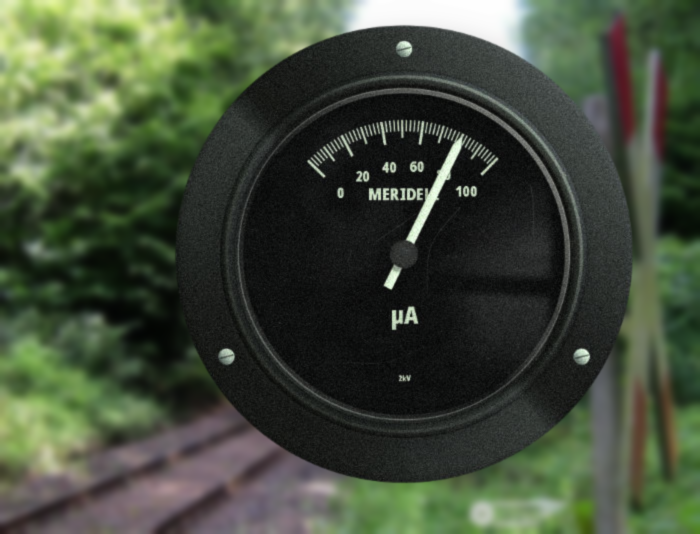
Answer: 80µA
